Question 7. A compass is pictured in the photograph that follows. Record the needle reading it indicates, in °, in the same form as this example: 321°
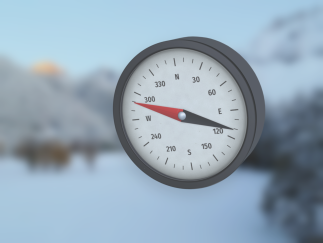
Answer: 290°
